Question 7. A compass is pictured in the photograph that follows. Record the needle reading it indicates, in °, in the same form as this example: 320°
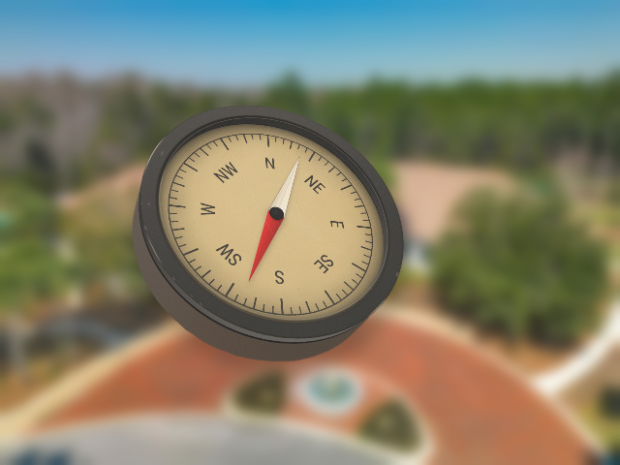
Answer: 202.5°
